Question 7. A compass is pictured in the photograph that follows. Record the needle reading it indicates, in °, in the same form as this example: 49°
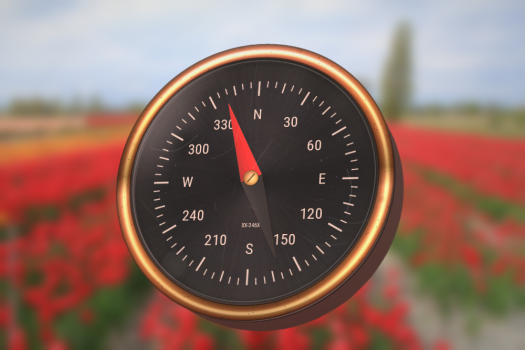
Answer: 340°
